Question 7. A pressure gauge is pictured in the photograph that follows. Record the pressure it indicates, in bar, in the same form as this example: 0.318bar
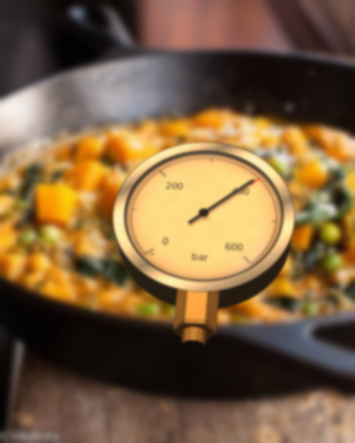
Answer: 400bar
